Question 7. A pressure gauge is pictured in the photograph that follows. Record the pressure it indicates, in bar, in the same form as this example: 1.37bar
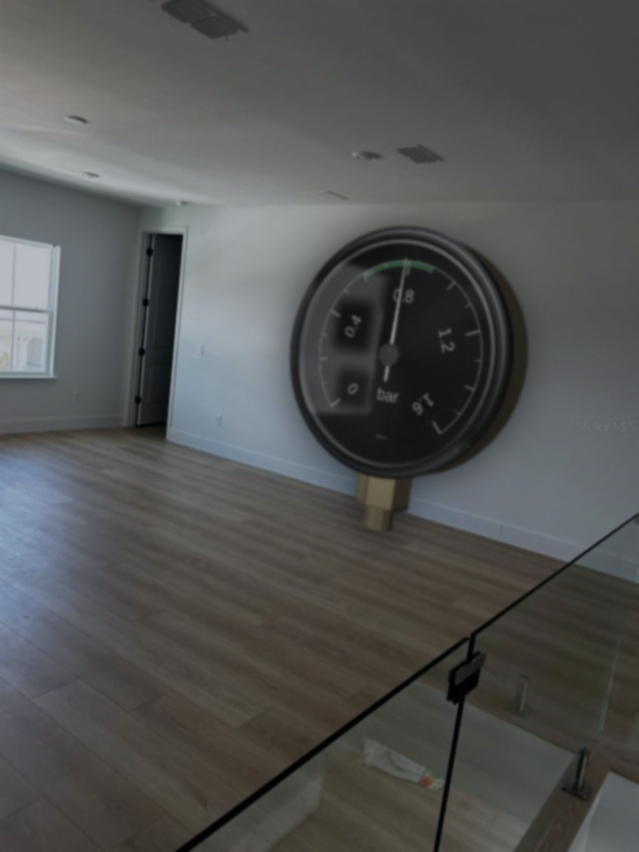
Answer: 0.8bar
